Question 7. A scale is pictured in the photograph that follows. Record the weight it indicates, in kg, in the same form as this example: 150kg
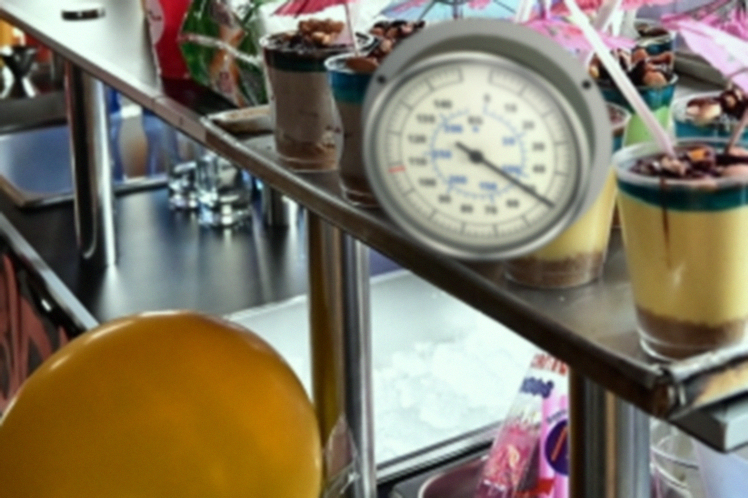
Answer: 50kg
